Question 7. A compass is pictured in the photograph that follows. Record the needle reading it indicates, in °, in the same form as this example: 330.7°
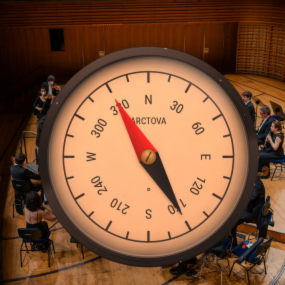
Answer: 330°
